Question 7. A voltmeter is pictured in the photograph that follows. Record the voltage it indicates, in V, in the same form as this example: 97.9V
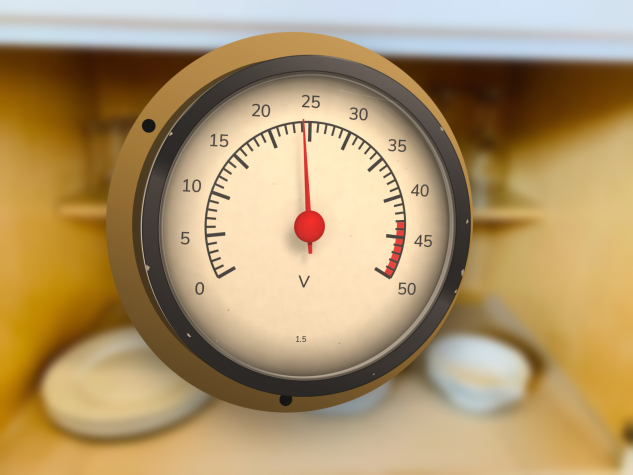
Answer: 24V
